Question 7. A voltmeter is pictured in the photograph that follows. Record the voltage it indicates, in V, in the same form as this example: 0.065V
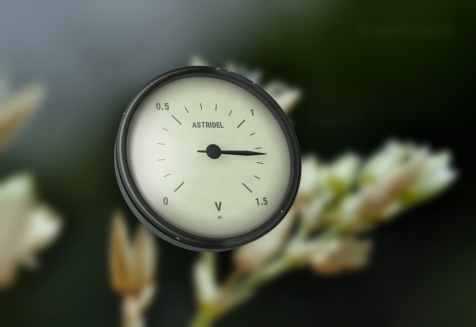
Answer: 1.25V
